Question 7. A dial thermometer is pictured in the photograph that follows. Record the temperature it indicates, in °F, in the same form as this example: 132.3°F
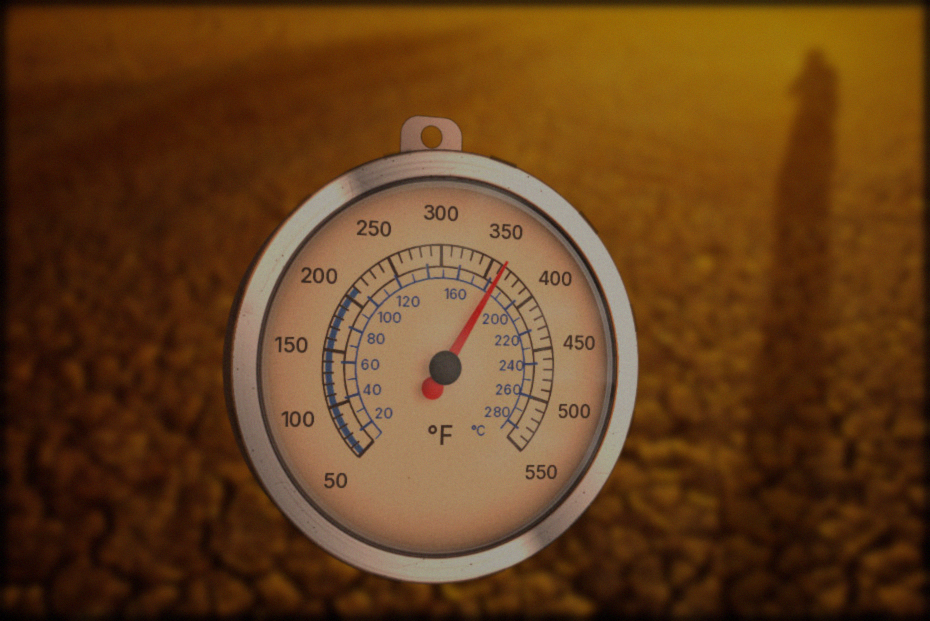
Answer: 360°F
